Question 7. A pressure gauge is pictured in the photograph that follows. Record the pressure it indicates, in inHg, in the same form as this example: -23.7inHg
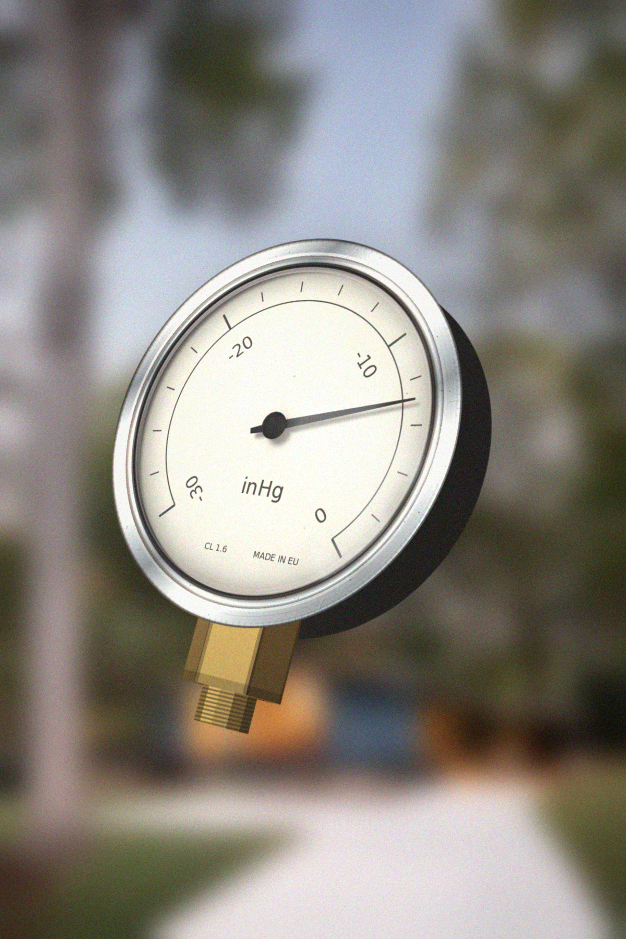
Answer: -7inHg
